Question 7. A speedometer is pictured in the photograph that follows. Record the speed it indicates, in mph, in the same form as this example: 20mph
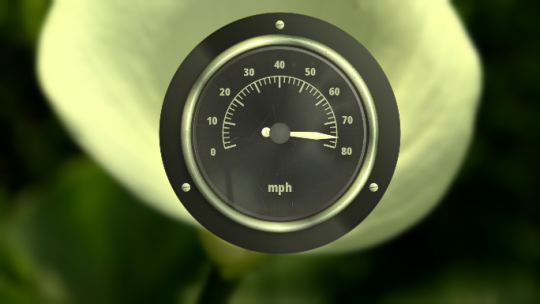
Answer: 76mph
